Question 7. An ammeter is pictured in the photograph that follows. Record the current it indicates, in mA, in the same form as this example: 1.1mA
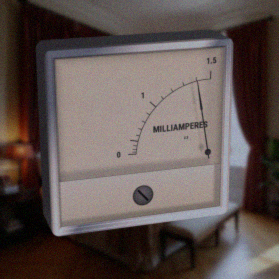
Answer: 1.4mA
